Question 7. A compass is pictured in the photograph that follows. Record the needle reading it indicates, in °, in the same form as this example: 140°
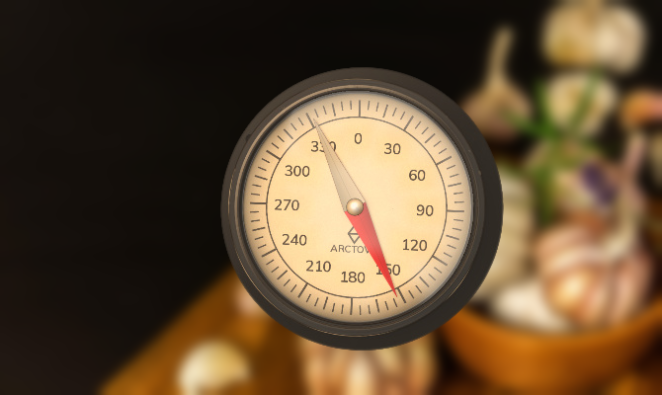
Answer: 152.5°
